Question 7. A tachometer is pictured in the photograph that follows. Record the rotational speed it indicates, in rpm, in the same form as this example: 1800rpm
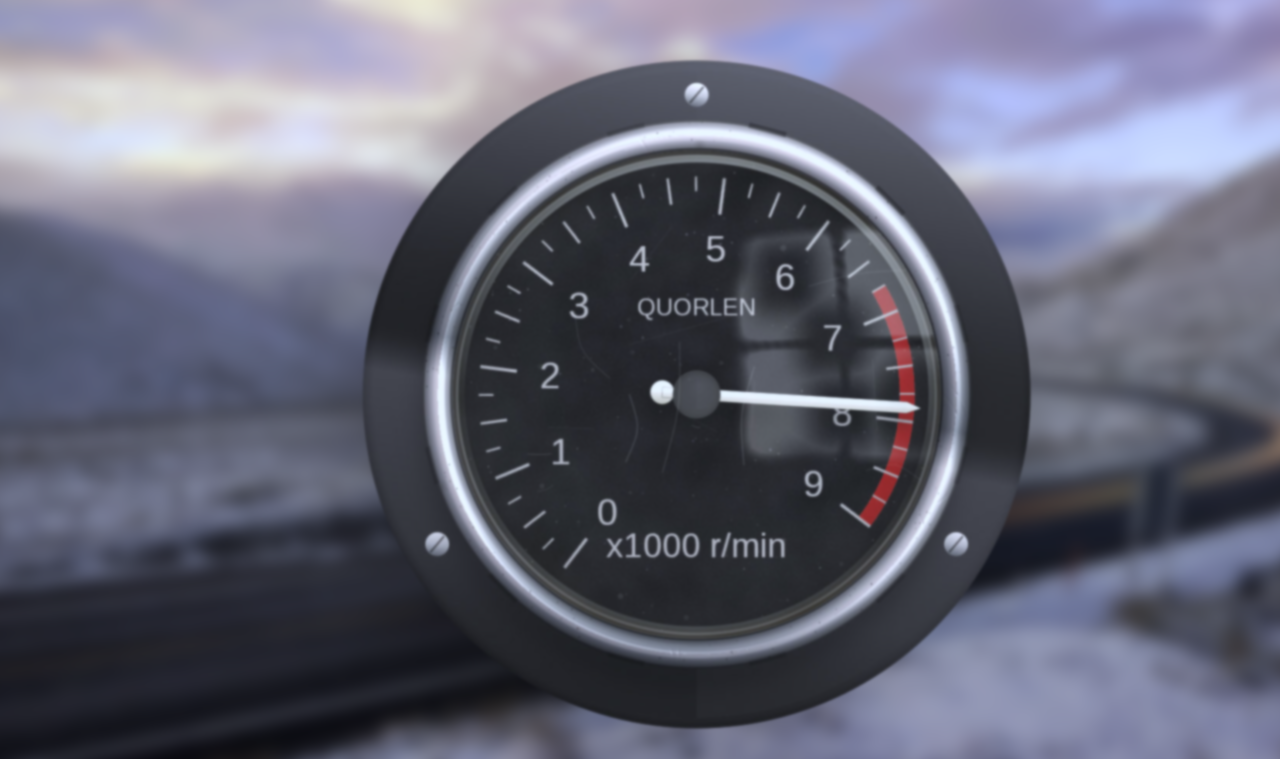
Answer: 7875rpm
